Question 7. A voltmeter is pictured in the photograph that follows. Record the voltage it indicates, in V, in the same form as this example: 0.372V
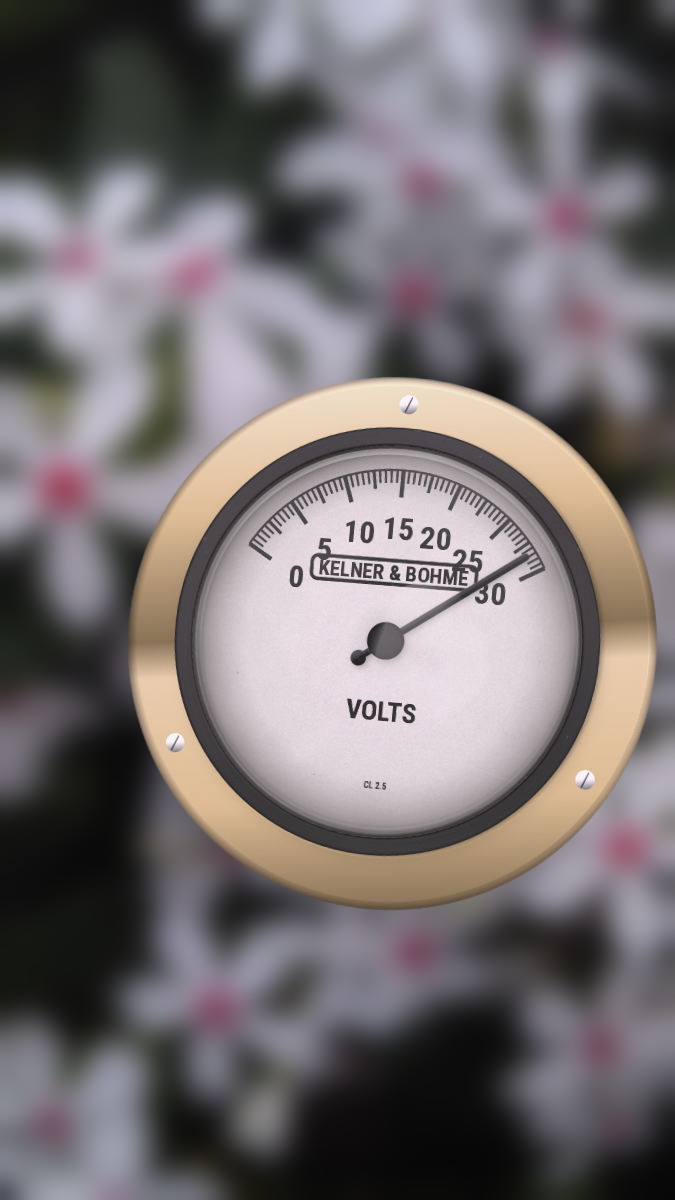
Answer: 28.5V
